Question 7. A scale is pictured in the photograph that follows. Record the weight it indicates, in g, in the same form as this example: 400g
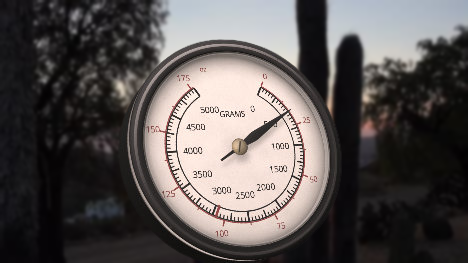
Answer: 500g
